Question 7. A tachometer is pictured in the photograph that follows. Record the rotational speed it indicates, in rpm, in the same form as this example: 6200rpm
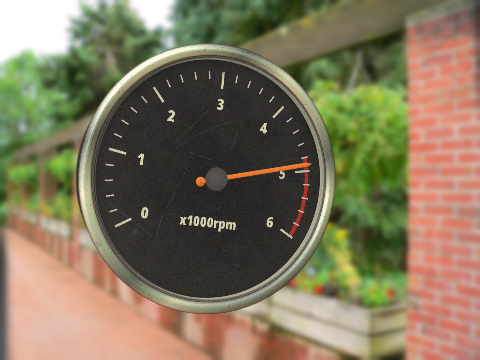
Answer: 4900rpm
